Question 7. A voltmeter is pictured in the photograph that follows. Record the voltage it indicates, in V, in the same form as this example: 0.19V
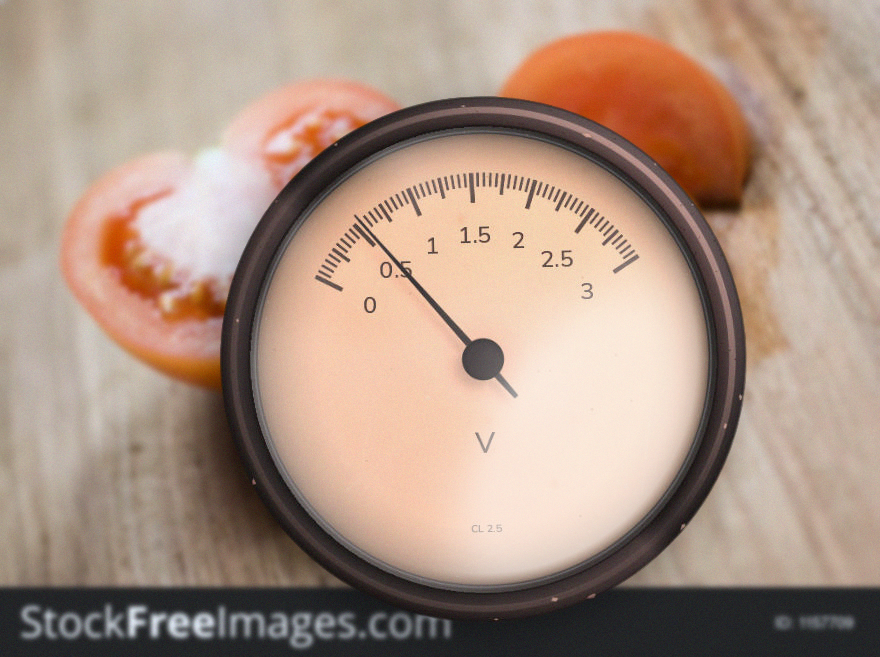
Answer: 0.55V
